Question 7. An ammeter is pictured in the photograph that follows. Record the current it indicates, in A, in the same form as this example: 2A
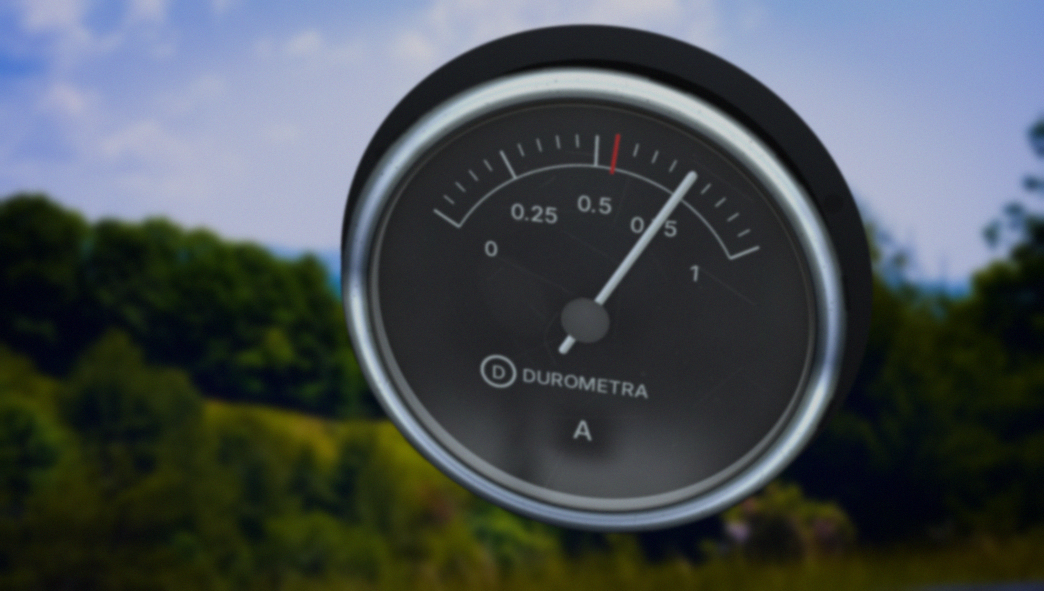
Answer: 0.75A
